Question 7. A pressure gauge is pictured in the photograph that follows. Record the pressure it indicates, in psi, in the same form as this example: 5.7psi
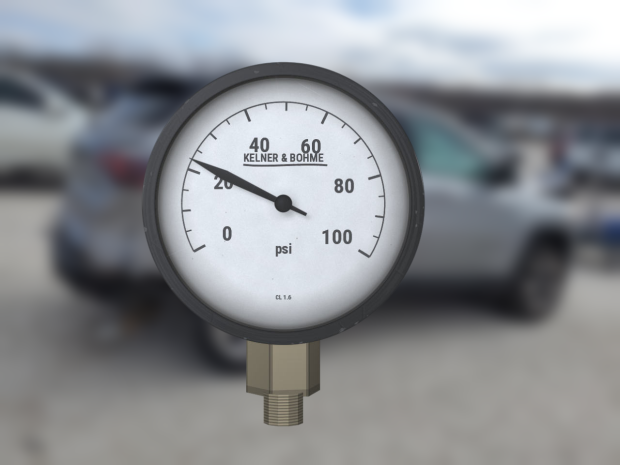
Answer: 22.5psi
